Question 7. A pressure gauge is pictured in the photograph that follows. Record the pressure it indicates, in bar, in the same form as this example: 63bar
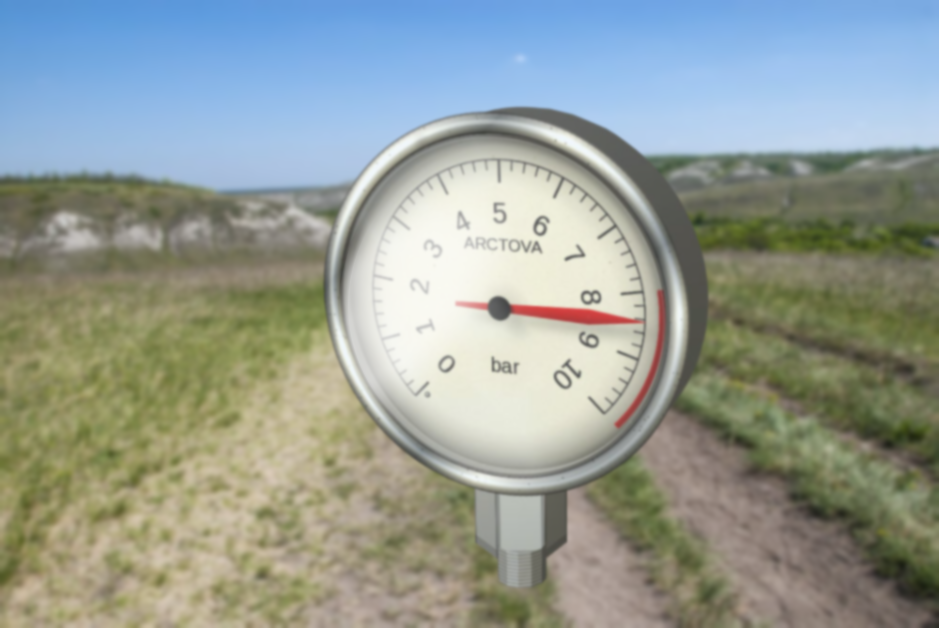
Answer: 8.4bar
